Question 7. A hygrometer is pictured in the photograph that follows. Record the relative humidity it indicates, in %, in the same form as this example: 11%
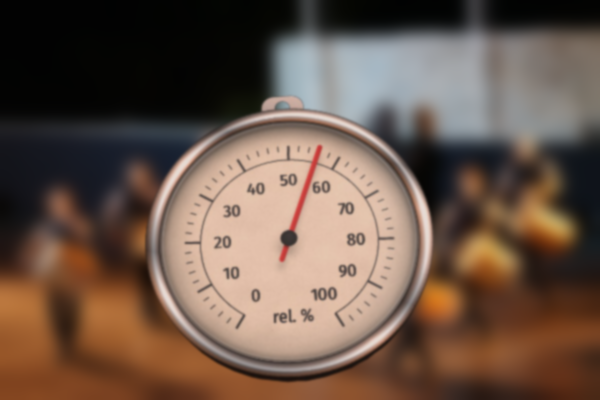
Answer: 56%
